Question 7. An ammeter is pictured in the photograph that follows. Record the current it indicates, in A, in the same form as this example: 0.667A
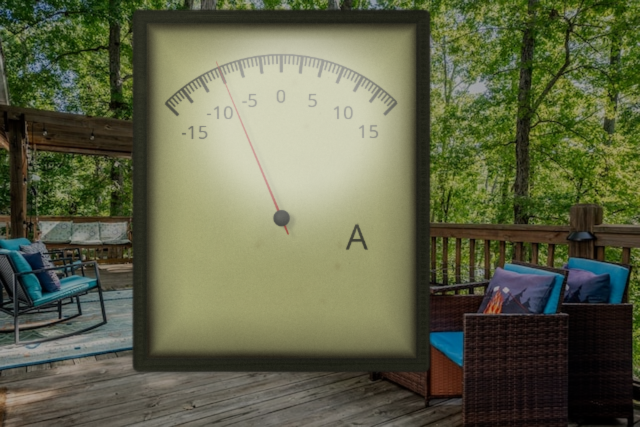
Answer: -7.5A
